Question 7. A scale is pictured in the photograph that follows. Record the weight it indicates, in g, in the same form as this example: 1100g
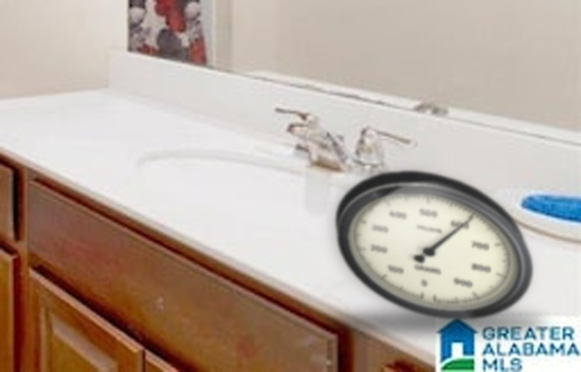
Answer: 600g
